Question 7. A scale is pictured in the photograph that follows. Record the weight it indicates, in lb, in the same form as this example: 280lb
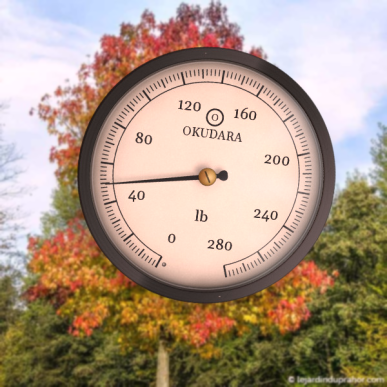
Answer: 50lb
